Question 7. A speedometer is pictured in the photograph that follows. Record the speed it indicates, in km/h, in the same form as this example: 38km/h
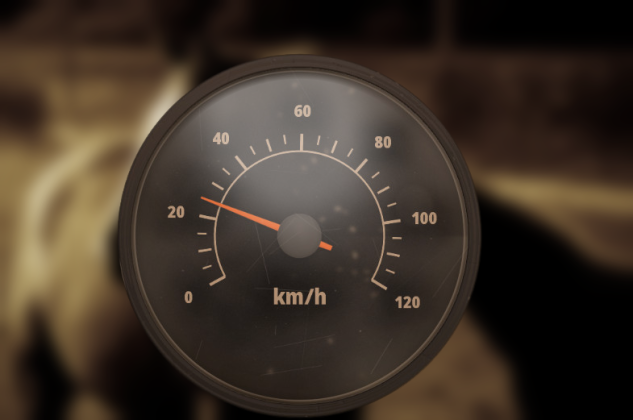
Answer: 25km/h
